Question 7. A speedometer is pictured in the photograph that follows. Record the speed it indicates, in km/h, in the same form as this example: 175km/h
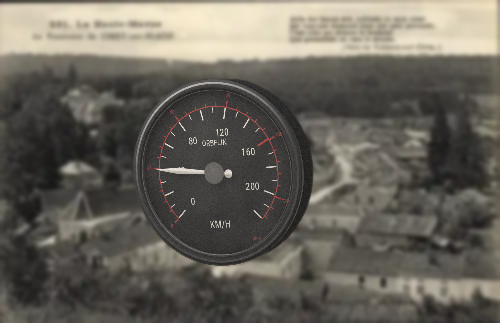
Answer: 40km/h
